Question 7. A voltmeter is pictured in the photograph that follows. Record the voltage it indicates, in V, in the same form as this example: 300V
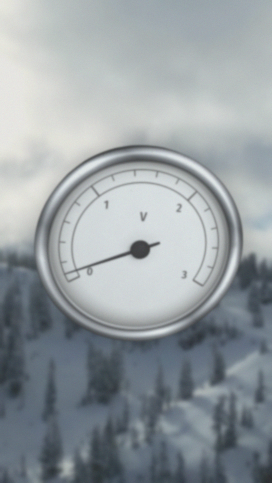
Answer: 0.1V
